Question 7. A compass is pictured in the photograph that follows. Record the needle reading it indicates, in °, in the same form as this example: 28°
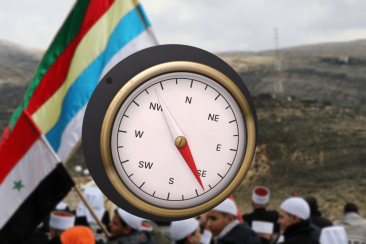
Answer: 142.5°
